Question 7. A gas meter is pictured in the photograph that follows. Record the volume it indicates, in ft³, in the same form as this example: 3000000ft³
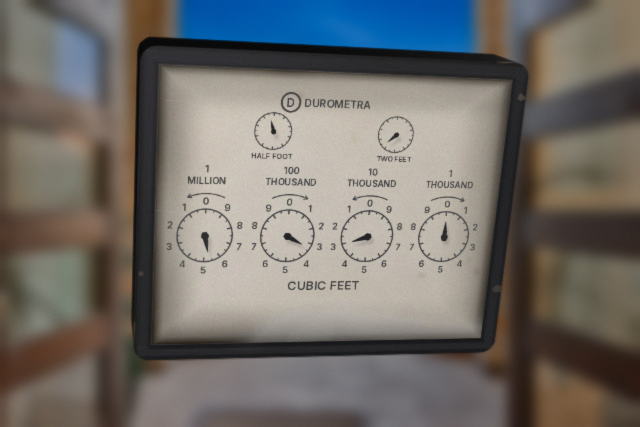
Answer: 533000ft³
